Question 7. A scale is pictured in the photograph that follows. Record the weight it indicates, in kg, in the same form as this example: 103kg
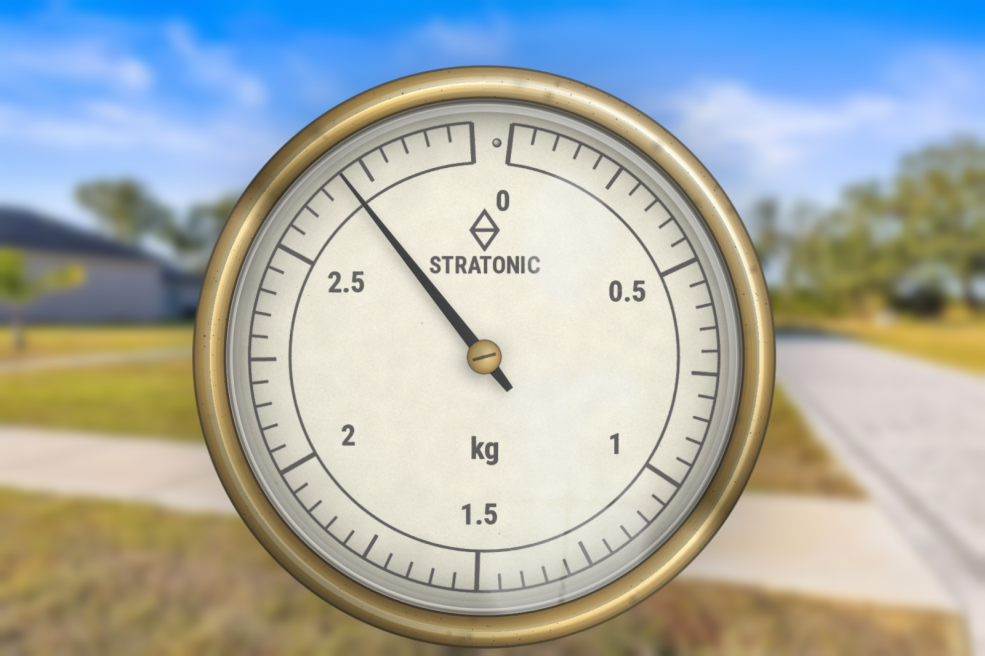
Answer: 2.7kg
